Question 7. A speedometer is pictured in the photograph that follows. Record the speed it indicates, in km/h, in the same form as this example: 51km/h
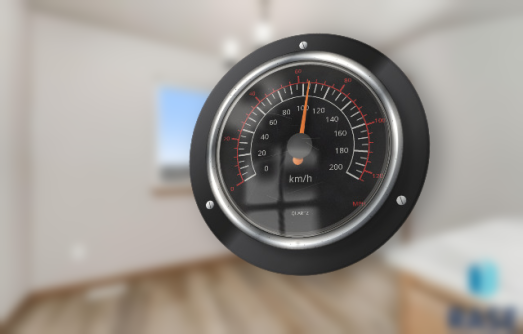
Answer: 105km/h
